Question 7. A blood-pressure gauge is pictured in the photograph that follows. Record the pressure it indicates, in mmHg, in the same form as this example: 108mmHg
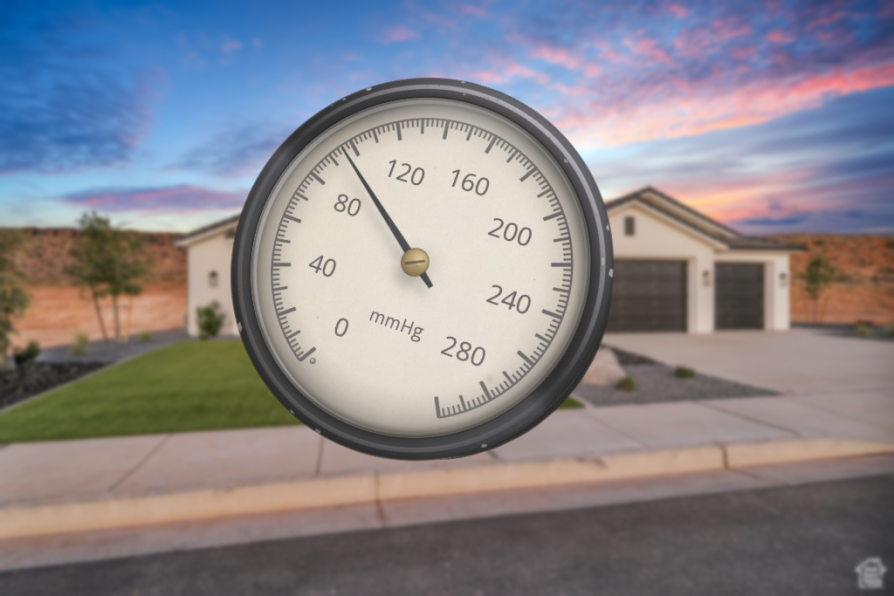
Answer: 96mmHg
